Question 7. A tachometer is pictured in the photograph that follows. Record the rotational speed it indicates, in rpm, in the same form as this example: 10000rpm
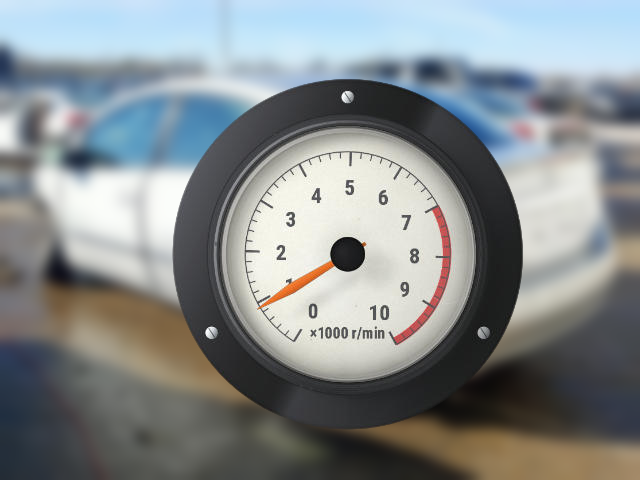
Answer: 900rpm
